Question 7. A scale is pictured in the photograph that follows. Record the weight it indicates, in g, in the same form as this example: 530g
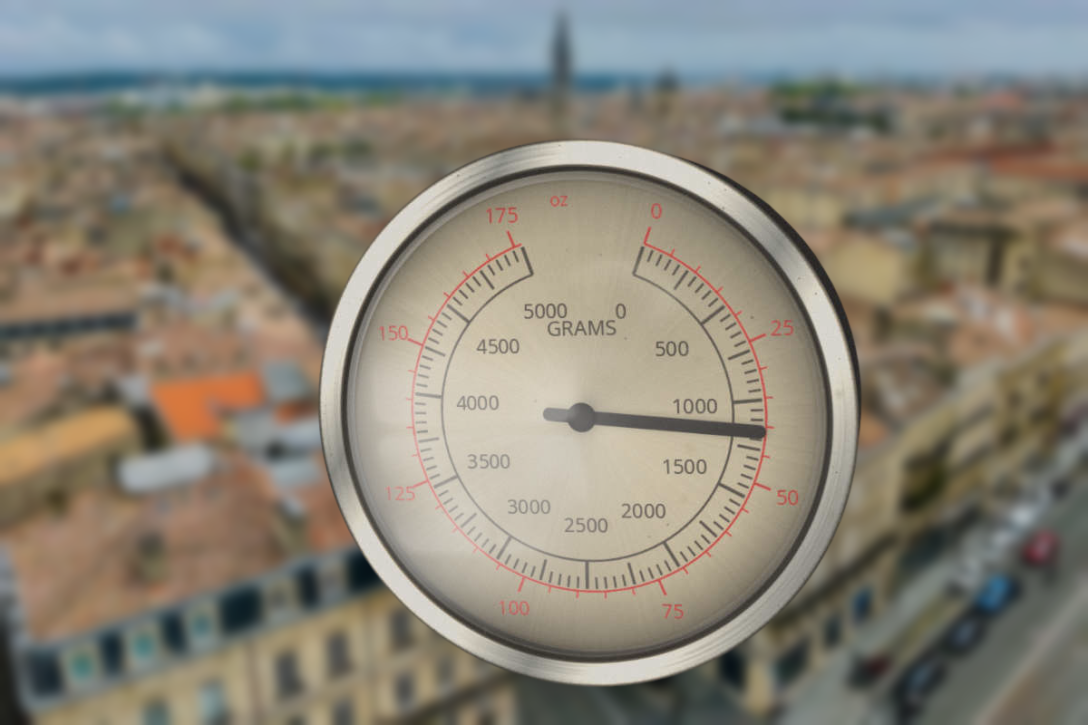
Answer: 1150g
